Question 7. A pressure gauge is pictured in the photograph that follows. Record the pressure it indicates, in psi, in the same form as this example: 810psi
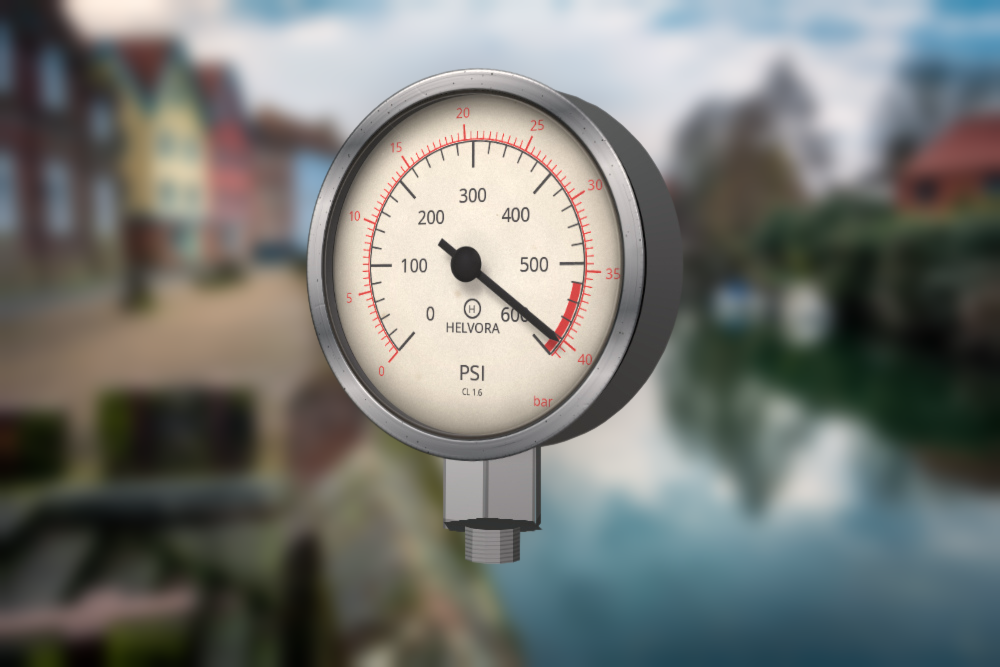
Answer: 580psi
